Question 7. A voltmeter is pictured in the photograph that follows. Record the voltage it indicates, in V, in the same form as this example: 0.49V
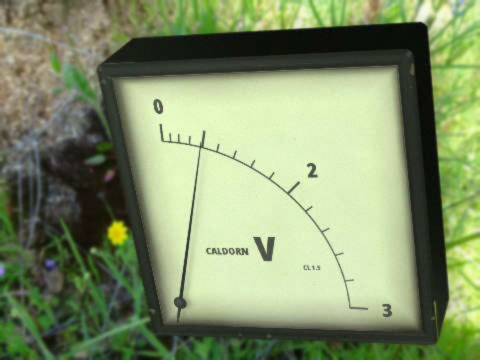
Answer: 1V
